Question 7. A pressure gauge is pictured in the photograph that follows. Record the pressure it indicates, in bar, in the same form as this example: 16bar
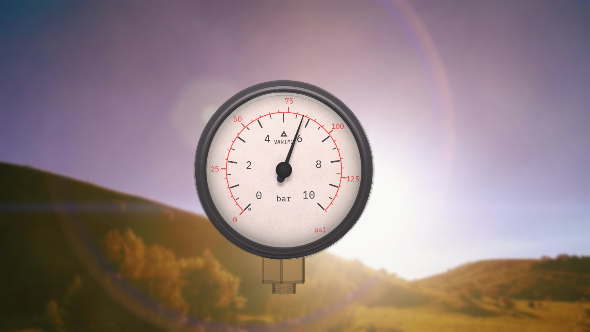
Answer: 5.75bar
